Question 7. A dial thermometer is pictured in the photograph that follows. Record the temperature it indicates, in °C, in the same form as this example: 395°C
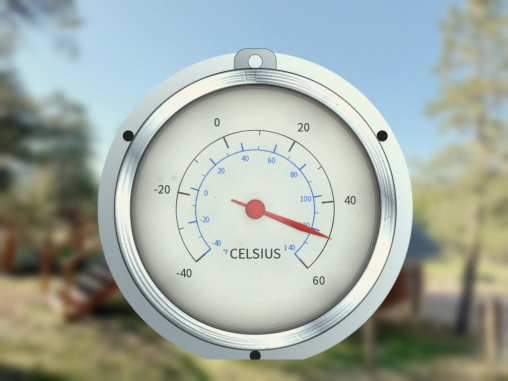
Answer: 50°C
